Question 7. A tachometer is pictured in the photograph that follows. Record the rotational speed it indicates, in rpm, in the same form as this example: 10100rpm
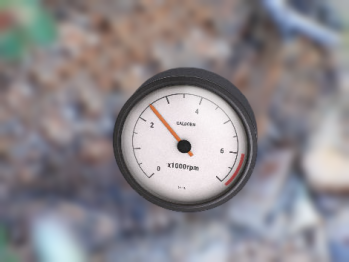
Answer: 2500rpm
